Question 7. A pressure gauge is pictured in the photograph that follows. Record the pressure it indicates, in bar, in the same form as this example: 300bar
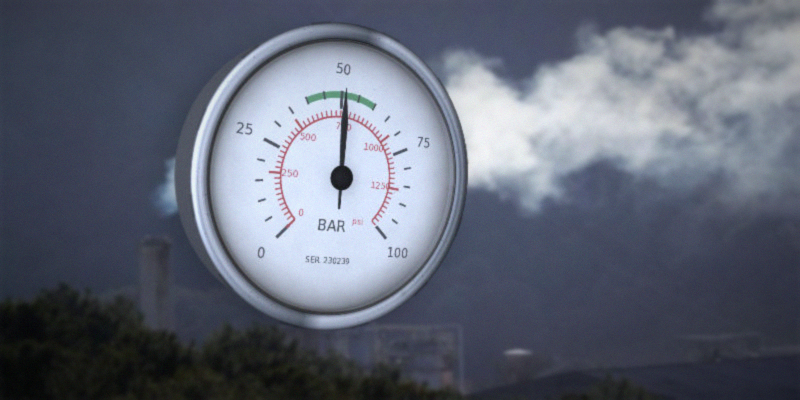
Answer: 50bar
